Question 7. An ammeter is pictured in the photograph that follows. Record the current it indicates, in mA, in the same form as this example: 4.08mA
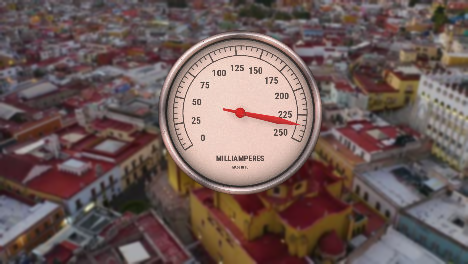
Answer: 235mA
